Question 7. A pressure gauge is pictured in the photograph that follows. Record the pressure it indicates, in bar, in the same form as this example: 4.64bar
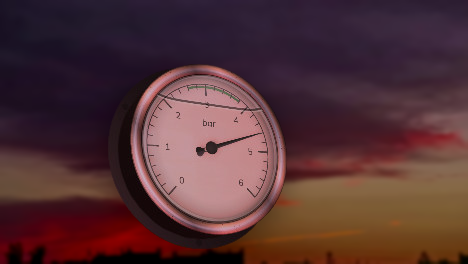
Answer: 4.6bar
